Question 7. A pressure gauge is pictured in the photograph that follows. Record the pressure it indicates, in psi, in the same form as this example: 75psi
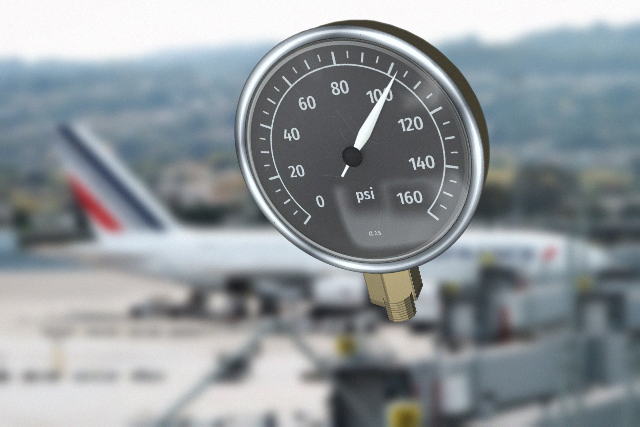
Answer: 102.5psi
